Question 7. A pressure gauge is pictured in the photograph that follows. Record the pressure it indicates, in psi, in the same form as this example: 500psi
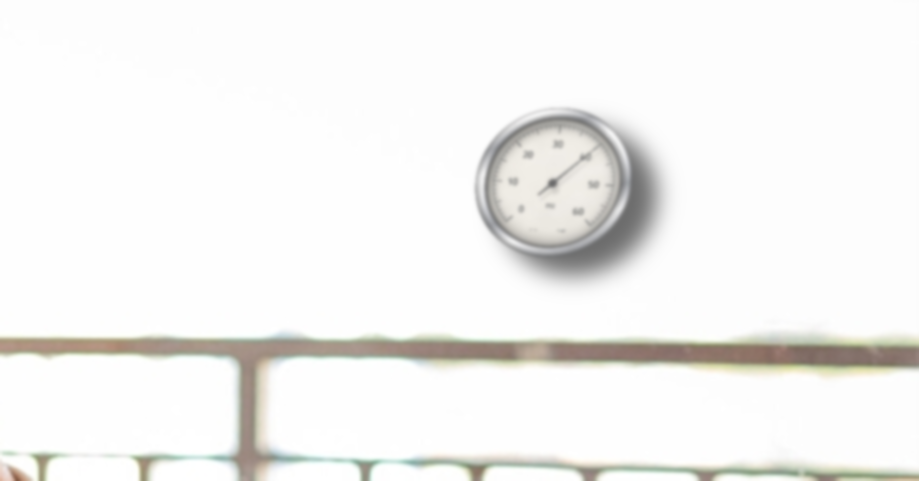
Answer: 40psi
